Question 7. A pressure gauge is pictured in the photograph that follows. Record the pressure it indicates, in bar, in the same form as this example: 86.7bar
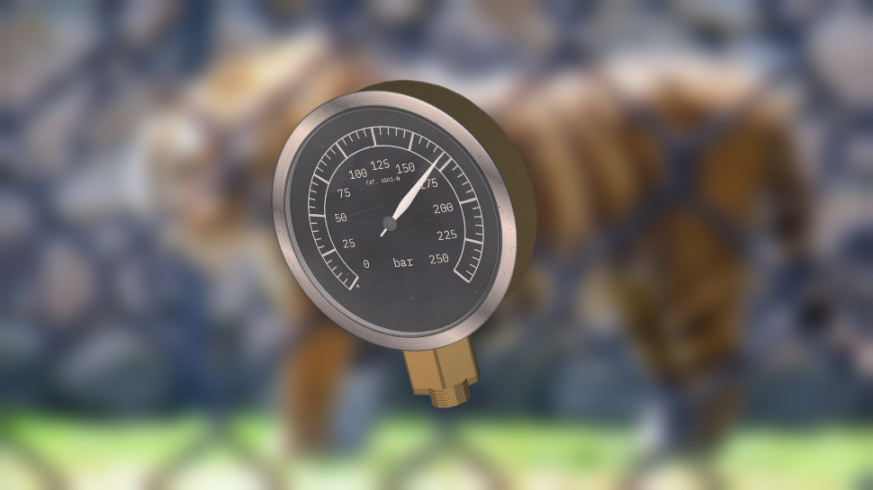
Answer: 170bar
